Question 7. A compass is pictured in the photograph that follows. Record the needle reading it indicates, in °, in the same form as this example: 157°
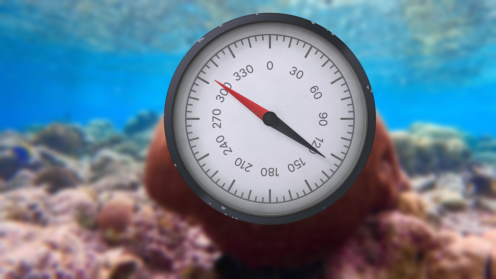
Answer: 305°
